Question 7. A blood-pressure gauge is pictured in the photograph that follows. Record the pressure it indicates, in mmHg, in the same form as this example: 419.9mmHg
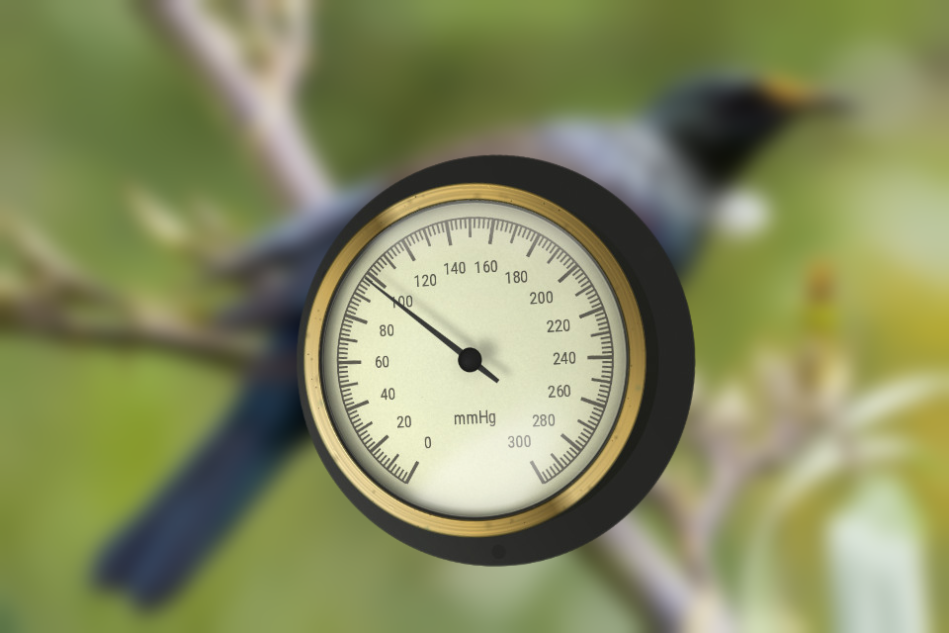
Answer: 98mmHg
